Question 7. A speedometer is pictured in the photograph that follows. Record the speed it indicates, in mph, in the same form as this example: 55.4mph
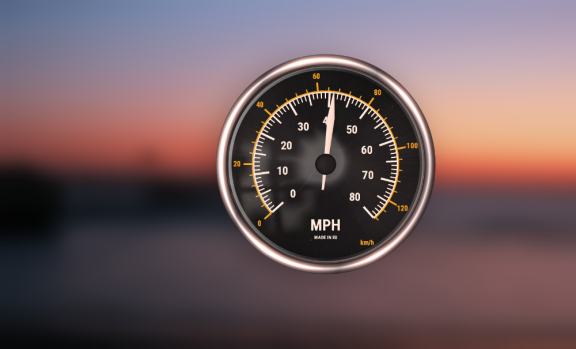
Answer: 41mph
